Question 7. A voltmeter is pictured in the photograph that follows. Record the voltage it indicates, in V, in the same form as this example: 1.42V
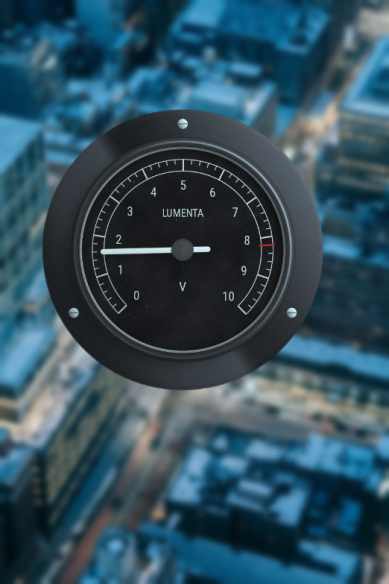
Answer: 1.6V
